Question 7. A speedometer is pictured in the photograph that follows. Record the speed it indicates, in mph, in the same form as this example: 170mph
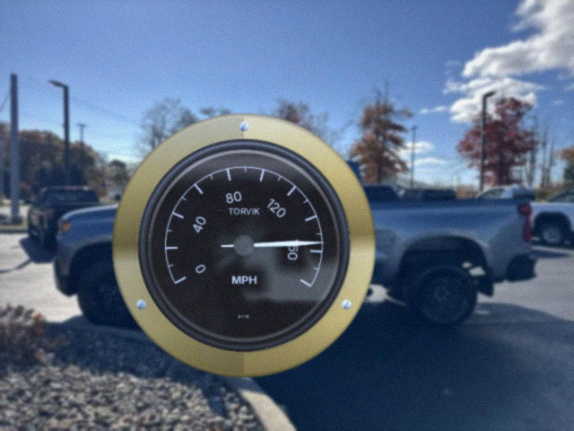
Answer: 155mph
